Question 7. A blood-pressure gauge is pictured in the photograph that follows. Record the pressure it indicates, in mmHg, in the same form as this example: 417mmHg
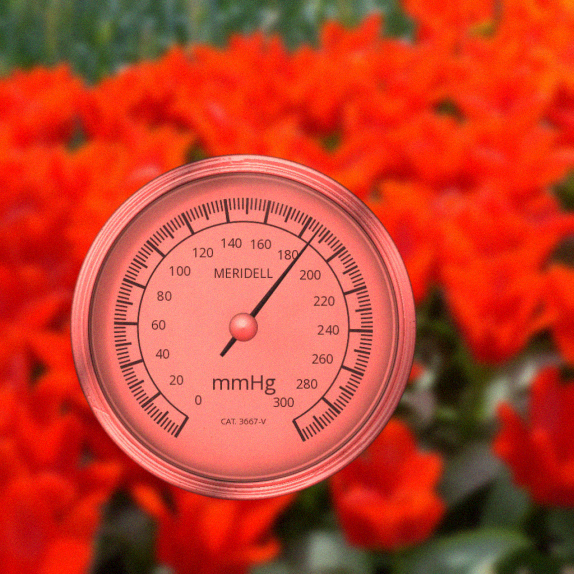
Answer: 186mmHg
